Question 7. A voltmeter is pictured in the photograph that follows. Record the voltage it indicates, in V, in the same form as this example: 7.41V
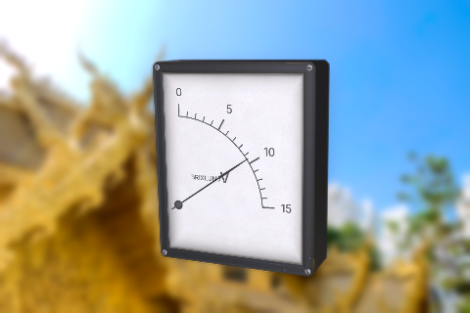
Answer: 9.5V
